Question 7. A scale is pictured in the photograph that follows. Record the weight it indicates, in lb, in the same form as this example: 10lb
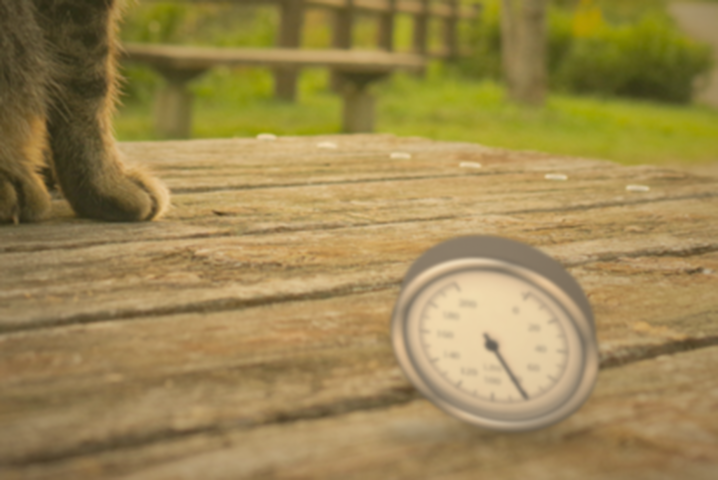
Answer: 80lb
